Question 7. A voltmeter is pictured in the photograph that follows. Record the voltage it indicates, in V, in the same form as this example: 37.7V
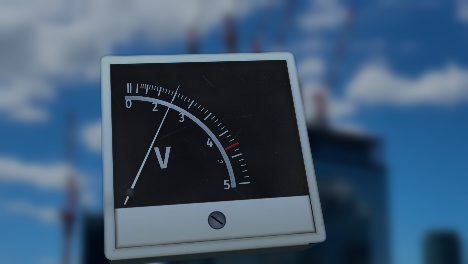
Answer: 2.5V
